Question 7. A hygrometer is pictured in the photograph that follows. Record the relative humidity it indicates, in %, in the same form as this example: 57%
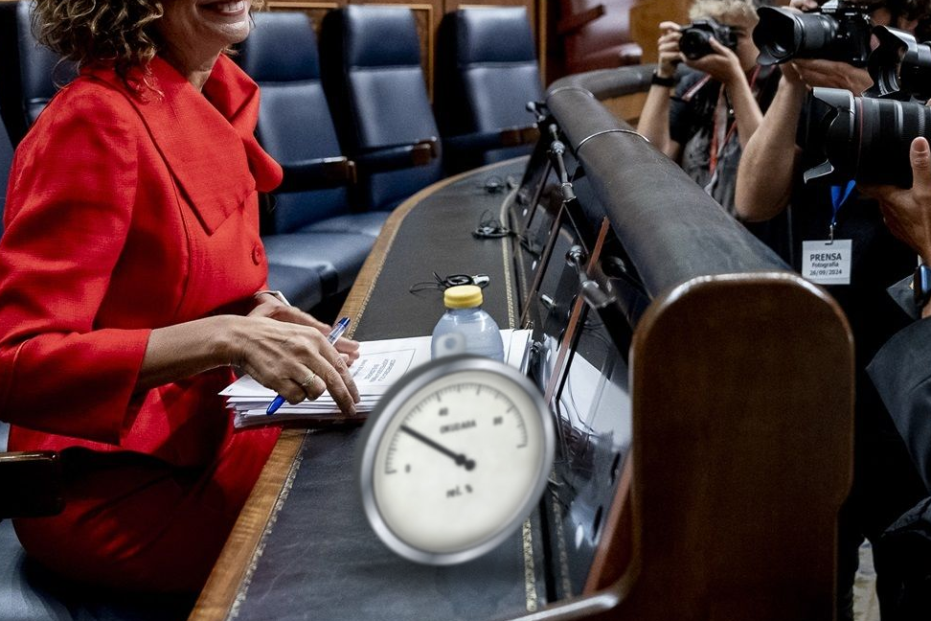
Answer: 20%
